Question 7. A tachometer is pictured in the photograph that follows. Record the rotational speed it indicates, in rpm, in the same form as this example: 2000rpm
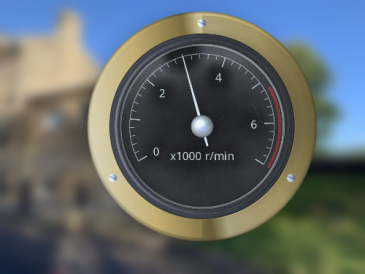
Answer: 3000rpm
